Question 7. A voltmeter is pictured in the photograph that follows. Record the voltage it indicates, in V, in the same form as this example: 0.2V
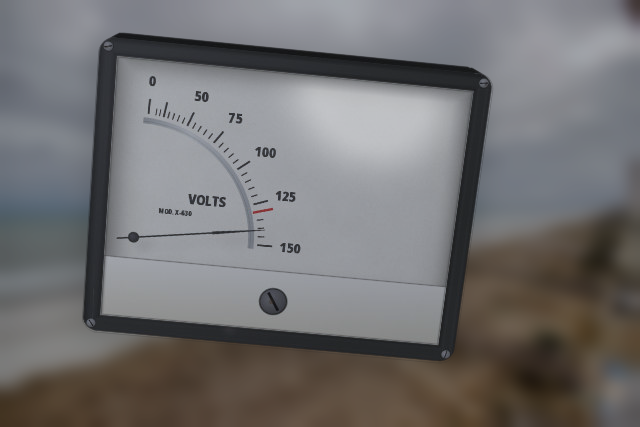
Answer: 140V
